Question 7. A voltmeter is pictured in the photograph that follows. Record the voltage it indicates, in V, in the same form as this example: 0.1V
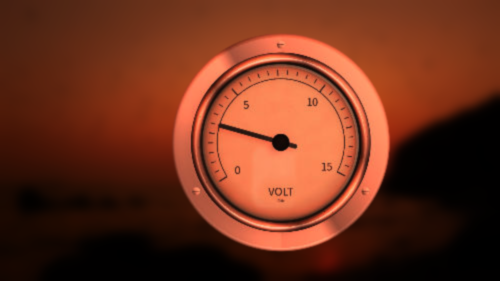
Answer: 3V
